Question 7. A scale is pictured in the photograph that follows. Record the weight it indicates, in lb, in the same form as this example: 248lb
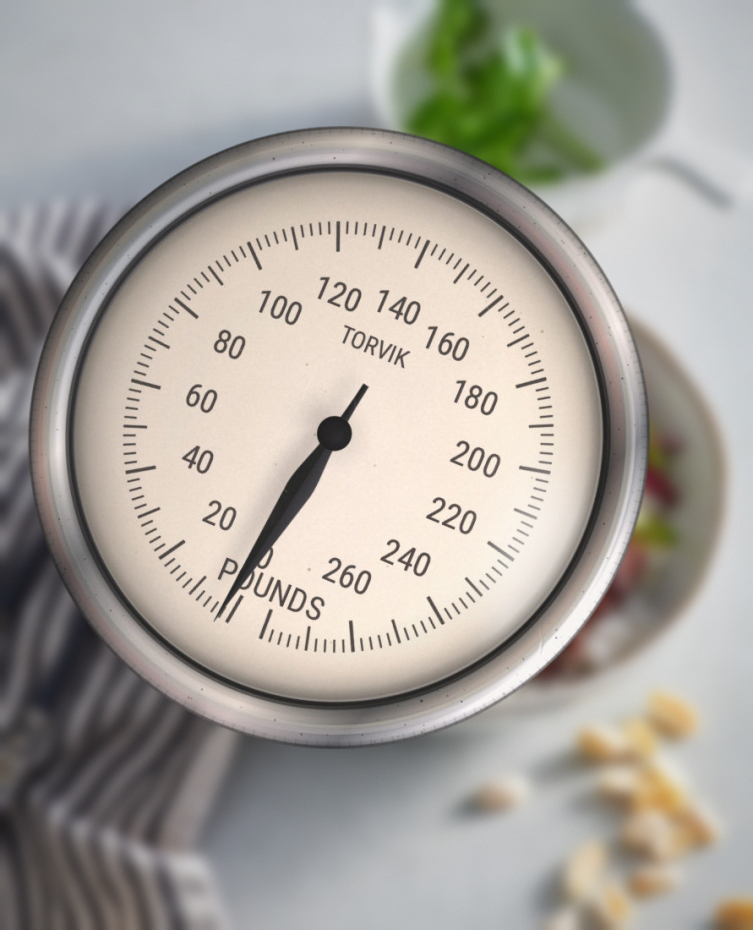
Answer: 2lb
